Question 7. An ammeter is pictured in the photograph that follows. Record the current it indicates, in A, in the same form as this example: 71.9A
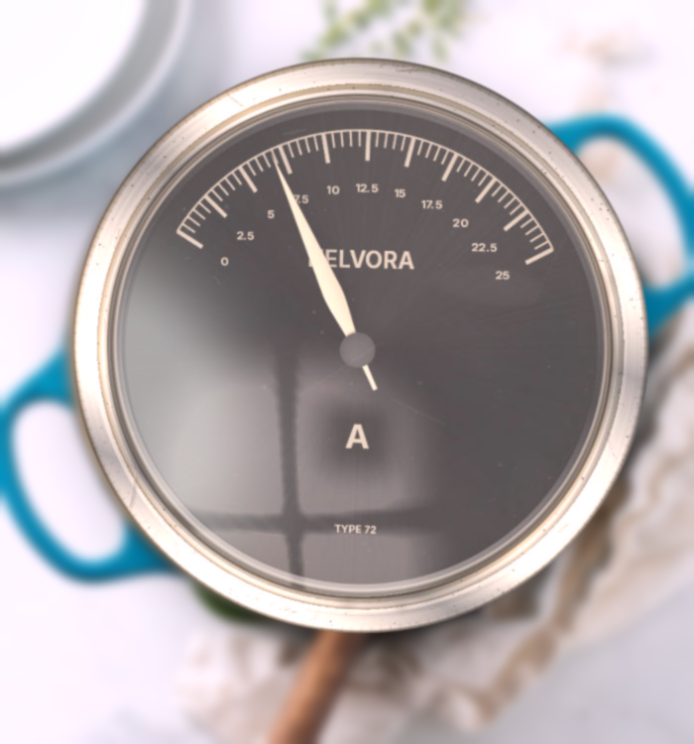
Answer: 7A
